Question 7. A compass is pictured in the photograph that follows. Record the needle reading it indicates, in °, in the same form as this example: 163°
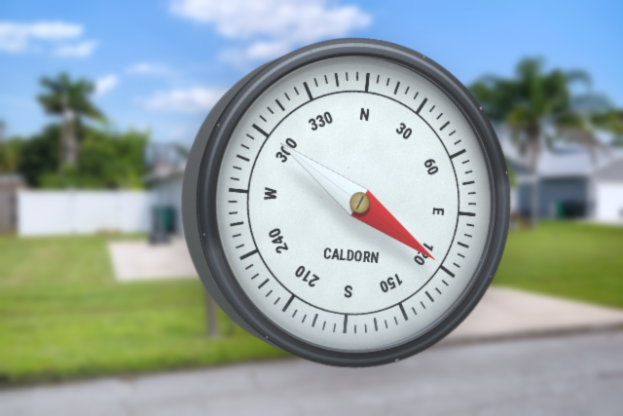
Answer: 120°
